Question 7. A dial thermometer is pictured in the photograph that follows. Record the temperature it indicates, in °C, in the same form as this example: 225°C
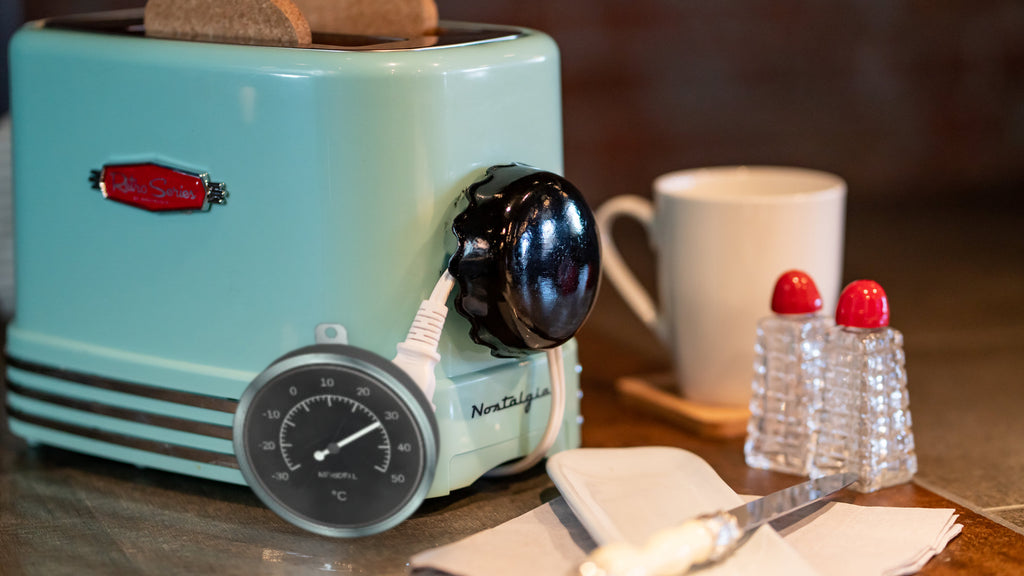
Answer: 30°C
